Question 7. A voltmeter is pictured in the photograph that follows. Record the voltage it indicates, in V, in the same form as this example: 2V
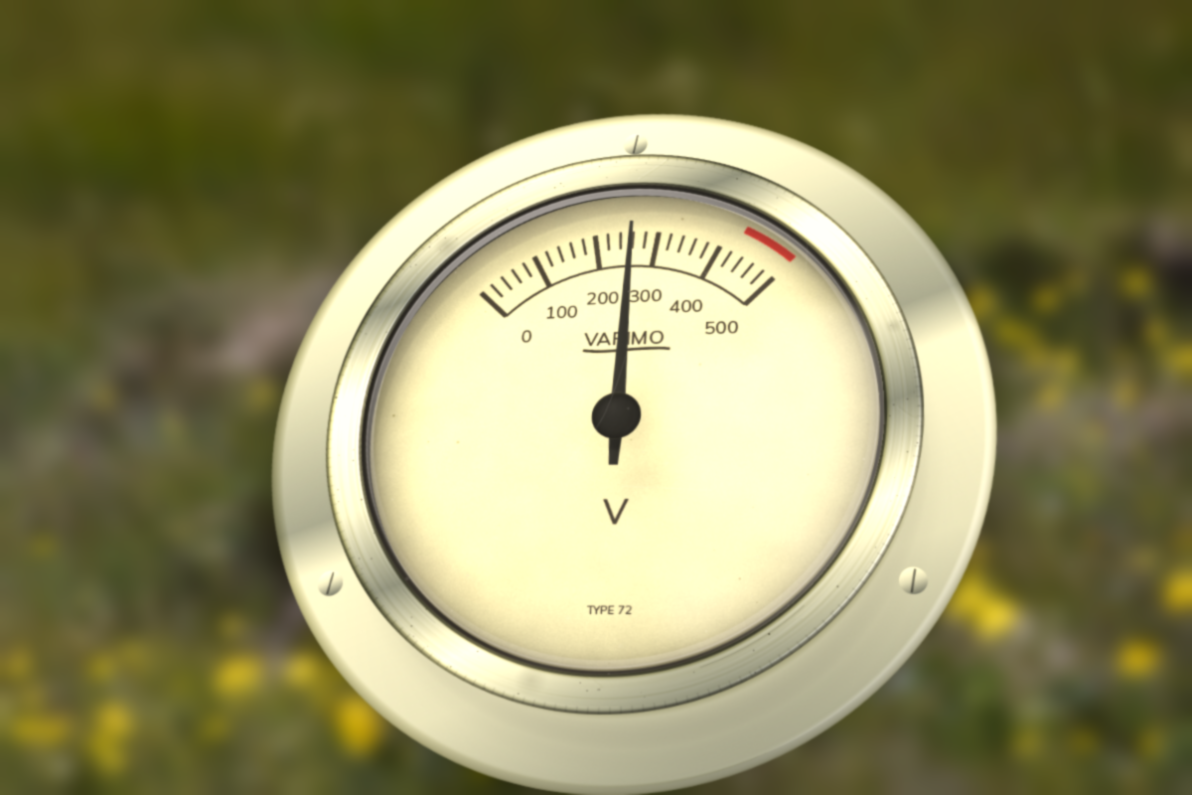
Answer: 260V
